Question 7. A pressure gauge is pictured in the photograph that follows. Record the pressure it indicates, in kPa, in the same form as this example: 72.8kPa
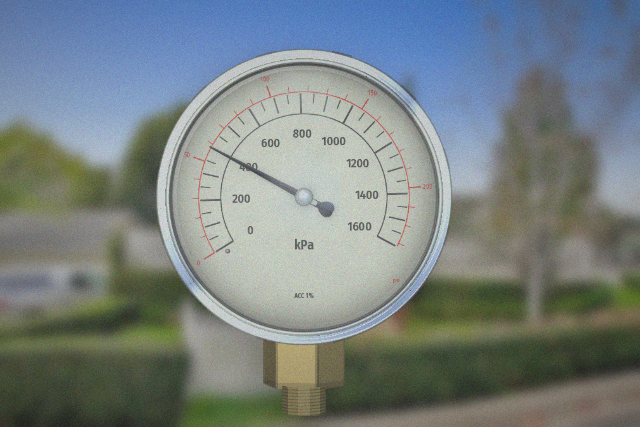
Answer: 400kPa
